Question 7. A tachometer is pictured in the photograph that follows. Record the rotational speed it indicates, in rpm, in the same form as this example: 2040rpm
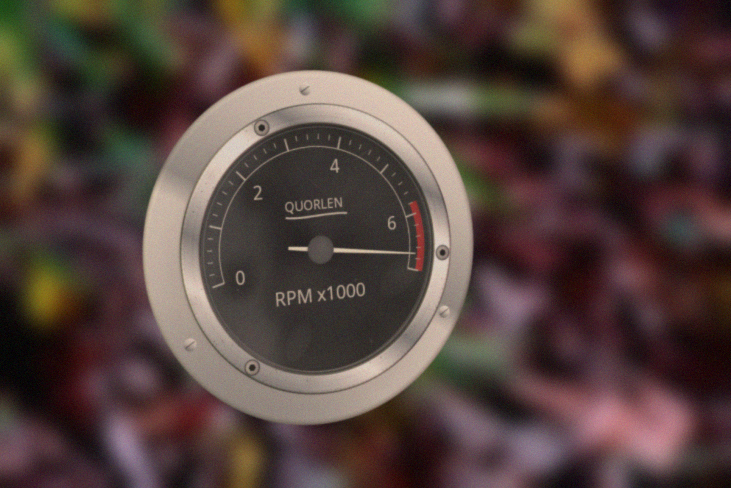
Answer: 6700rpm
